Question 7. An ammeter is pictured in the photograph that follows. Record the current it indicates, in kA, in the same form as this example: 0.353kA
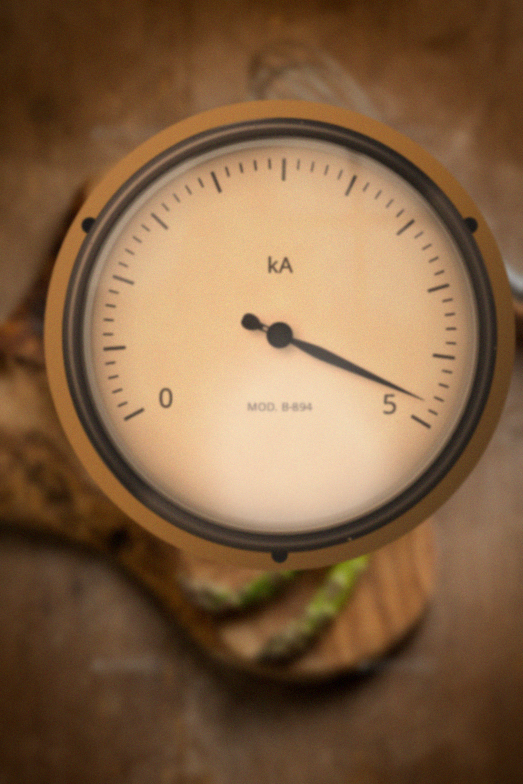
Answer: 4.85kA
